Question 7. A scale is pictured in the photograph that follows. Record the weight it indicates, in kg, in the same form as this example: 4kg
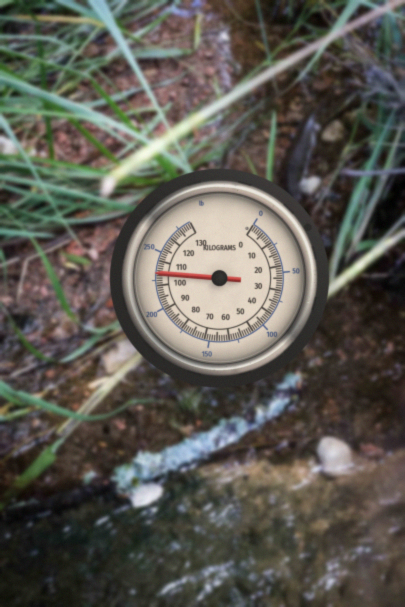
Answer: 105kg
